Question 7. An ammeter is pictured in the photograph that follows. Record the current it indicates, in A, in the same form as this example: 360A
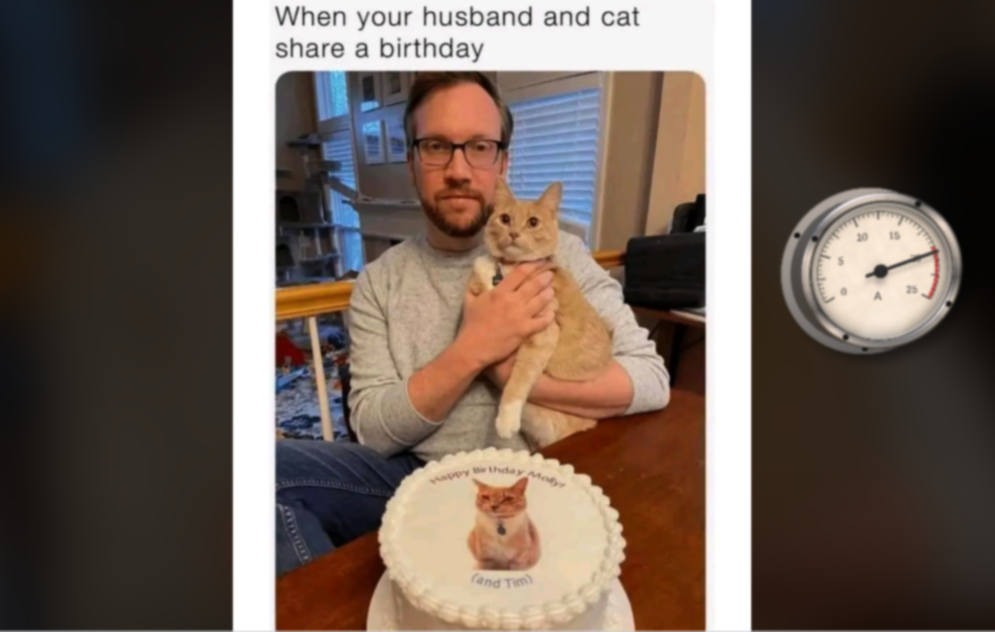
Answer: 20A
